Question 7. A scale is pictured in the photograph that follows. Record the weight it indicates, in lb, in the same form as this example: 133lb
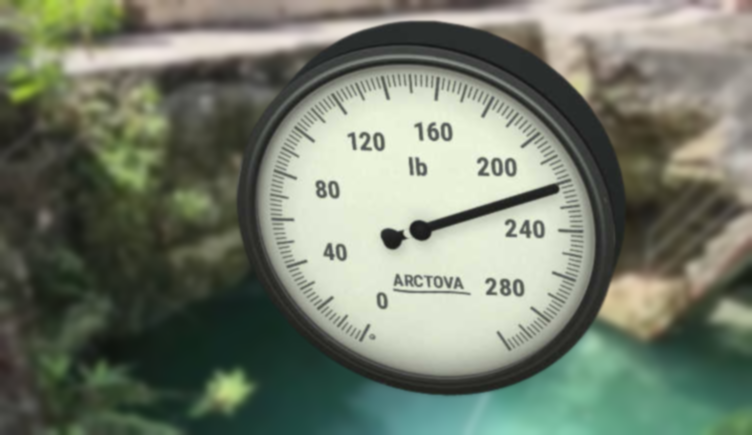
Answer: 220lb
